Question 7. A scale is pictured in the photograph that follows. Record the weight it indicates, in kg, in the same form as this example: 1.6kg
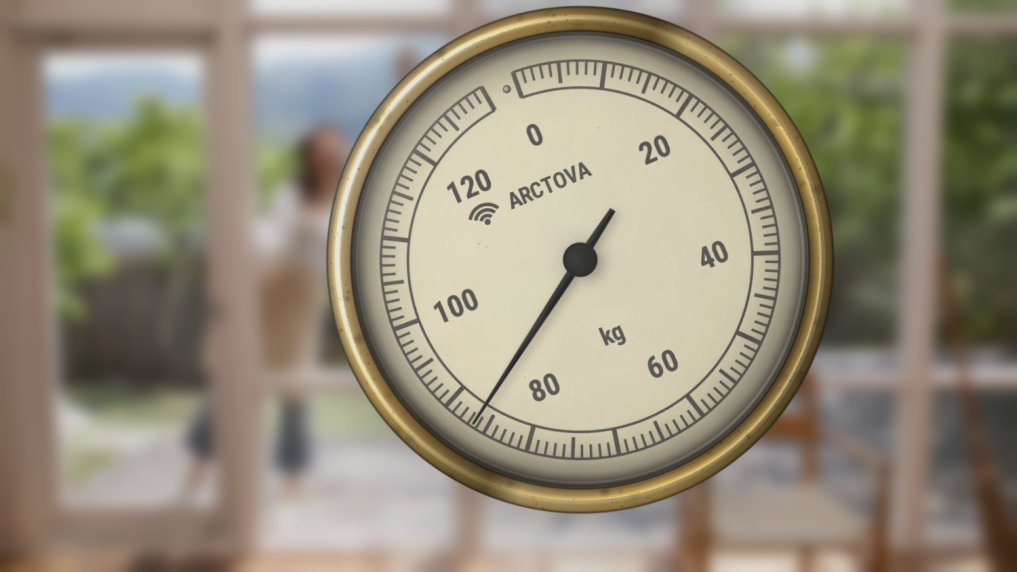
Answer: 86.5kg
